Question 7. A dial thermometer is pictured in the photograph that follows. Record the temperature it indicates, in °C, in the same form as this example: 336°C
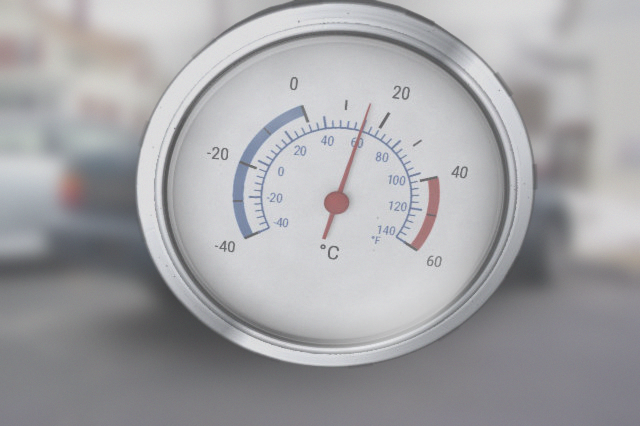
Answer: 15°C
